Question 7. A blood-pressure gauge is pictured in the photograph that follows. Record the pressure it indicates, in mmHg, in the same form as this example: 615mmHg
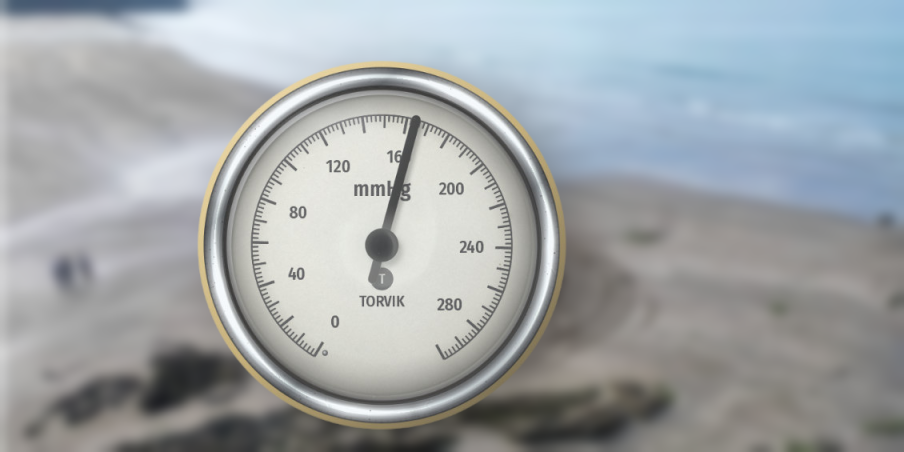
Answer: 164mmHg
